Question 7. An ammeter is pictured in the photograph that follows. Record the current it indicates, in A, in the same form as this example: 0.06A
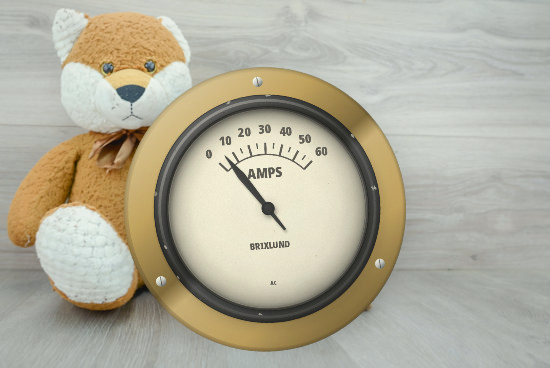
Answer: 5A
